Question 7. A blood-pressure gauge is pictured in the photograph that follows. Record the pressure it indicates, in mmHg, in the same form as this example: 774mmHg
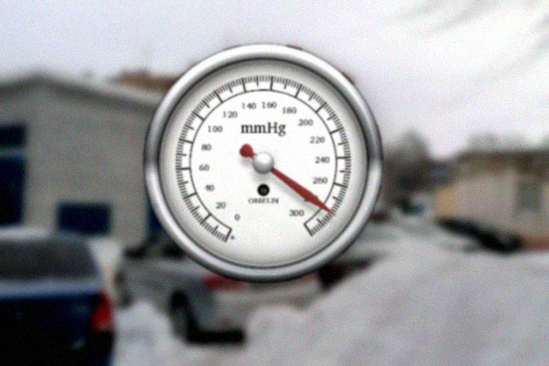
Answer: 280mmHg
